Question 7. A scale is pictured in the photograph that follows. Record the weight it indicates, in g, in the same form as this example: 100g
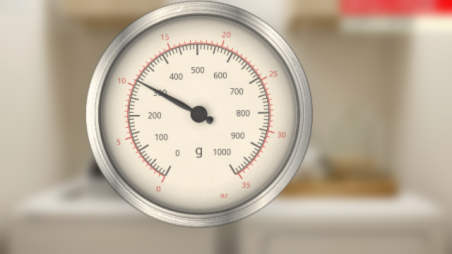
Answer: 300g
